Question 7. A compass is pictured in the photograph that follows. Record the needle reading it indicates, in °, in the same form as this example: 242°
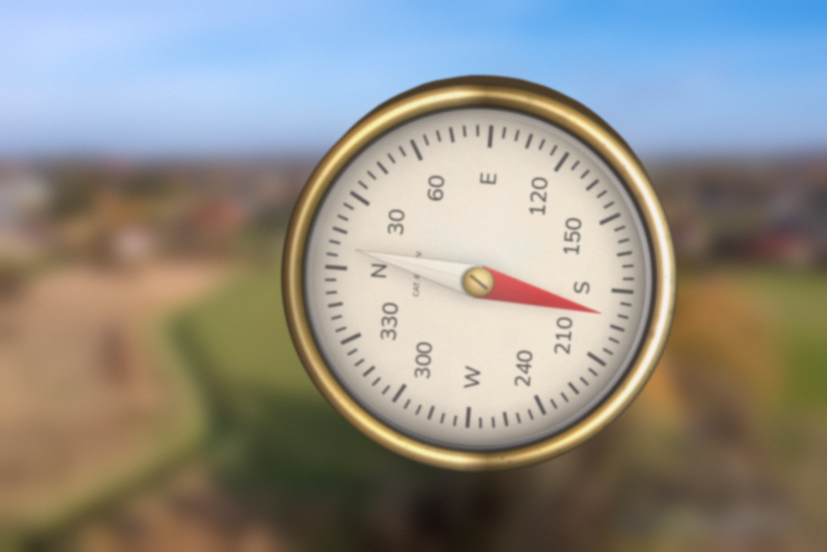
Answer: 190°
